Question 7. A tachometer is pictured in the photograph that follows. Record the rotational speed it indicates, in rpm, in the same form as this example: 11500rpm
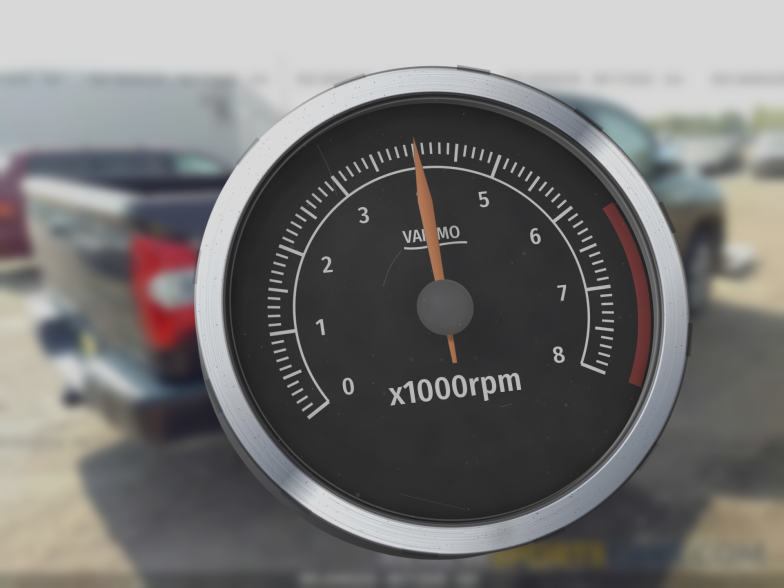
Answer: 4000rpm
